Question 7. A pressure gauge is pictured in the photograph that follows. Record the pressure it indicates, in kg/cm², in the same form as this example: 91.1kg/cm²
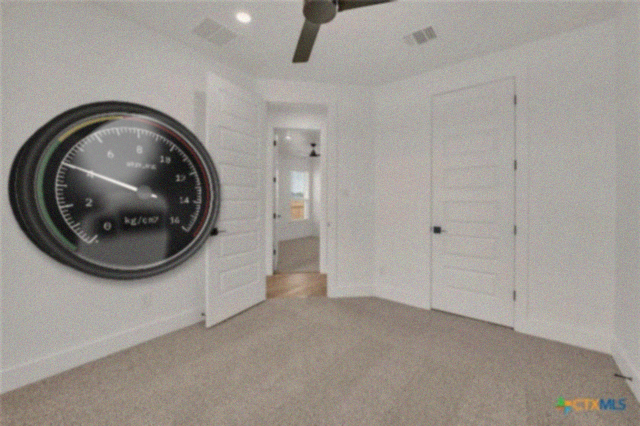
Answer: 4kg/cm²
